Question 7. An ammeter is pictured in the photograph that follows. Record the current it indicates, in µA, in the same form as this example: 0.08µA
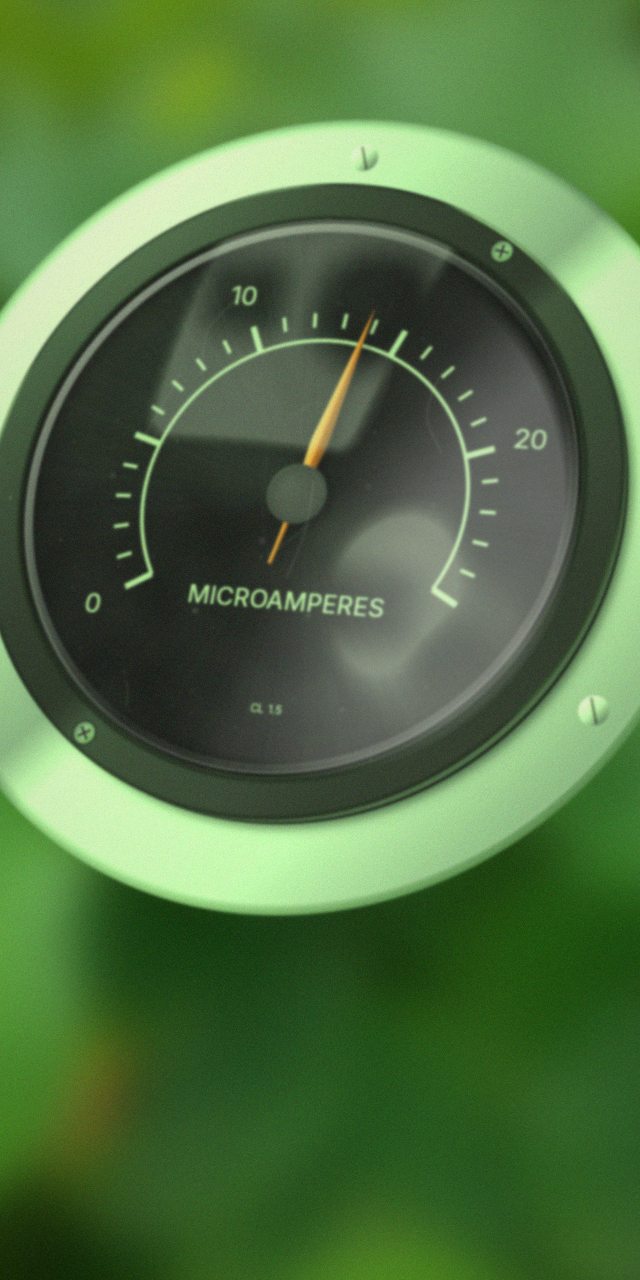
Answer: 14µA
